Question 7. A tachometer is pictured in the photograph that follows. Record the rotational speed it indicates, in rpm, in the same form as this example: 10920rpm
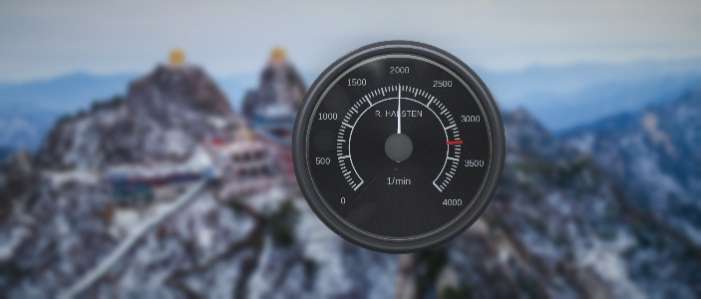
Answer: 2000rpm
